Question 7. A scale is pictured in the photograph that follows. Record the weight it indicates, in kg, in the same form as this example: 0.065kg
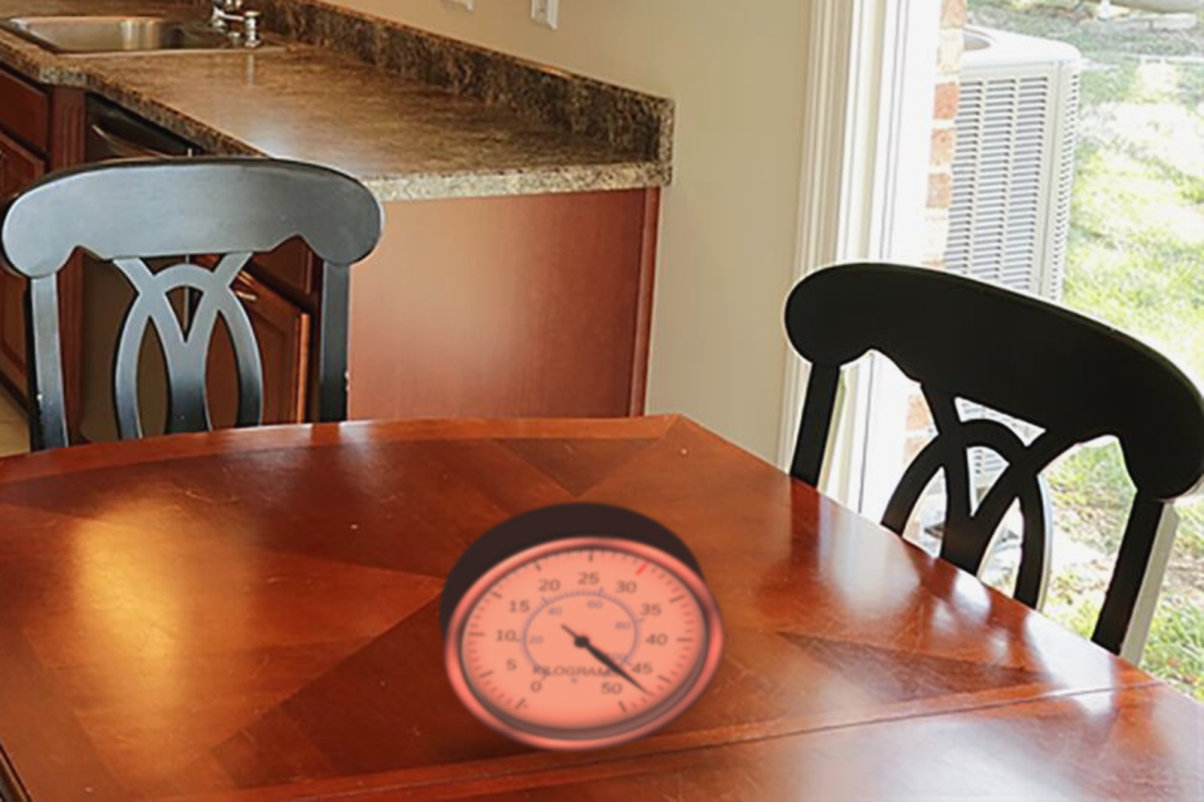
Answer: 47kg
